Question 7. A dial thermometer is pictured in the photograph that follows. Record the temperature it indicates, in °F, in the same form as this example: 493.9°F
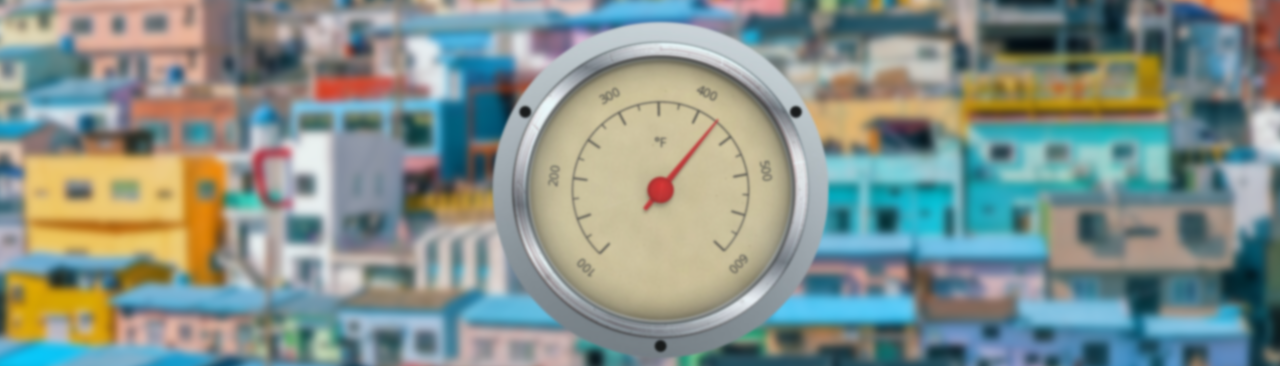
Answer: 425°F
